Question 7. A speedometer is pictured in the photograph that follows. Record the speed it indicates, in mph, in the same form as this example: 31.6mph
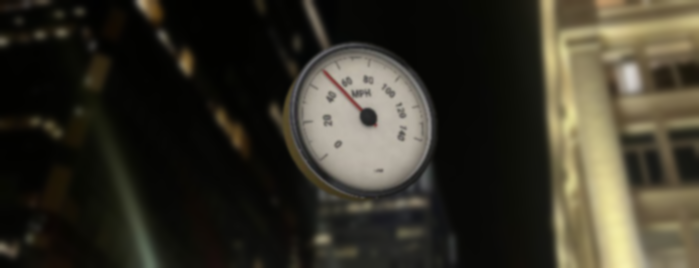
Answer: 50mph
